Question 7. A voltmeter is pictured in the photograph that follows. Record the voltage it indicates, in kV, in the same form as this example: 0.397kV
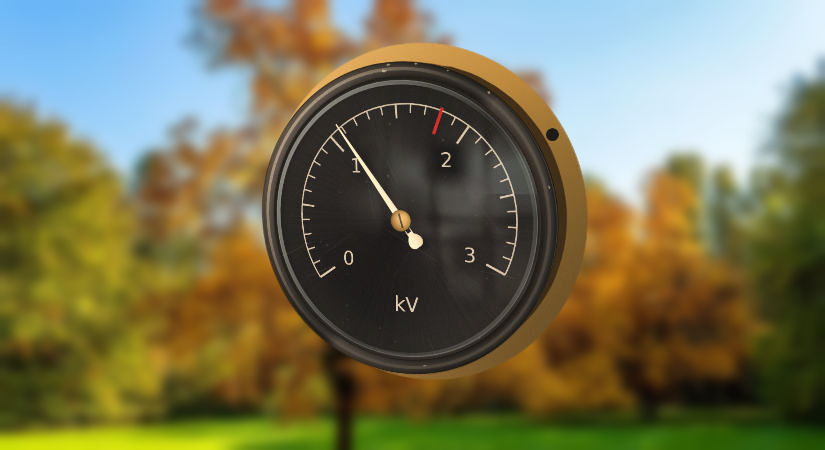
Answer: 1.1kV
